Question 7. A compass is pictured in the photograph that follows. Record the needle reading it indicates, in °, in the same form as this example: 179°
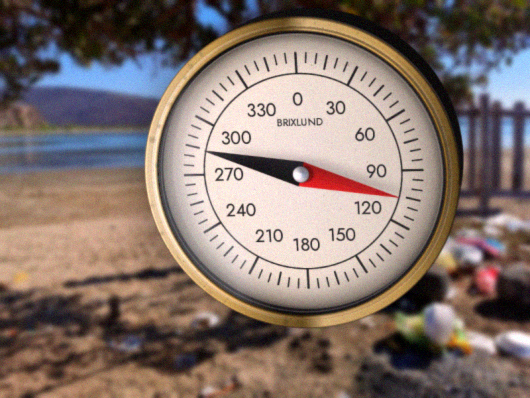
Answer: 105°
